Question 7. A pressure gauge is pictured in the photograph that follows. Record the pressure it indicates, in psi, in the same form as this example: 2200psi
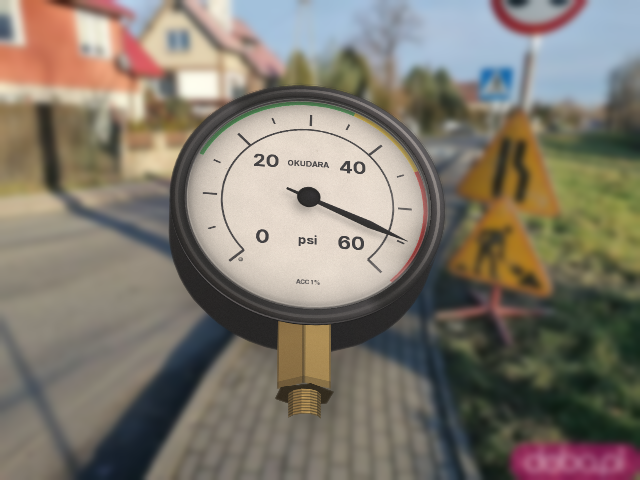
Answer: 55psi
